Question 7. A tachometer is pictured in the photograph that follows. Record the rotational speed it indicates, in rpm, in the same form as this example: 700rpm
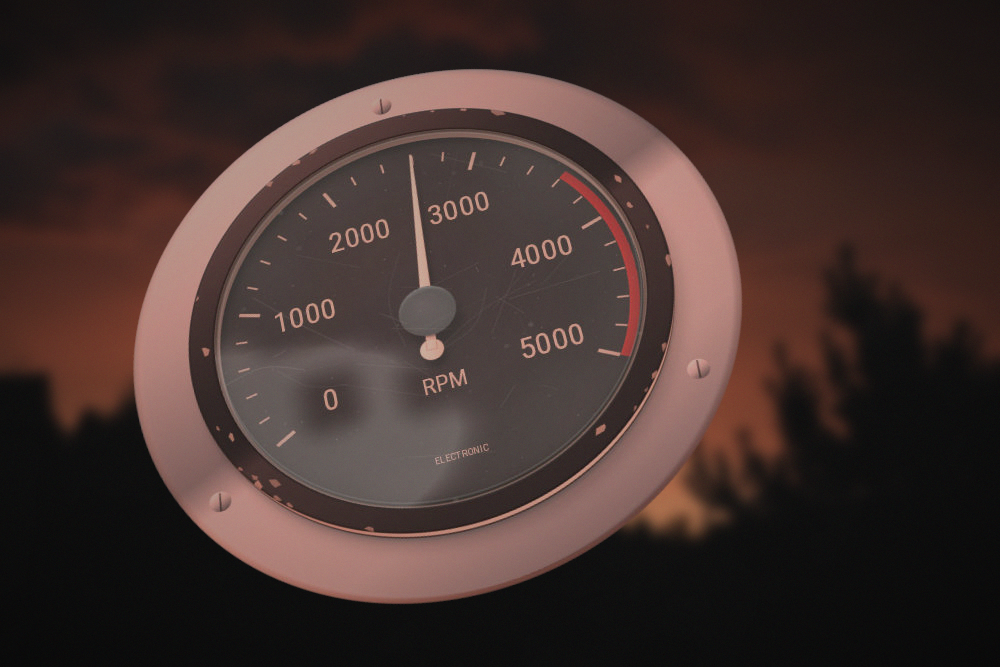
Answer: 2600rpm
